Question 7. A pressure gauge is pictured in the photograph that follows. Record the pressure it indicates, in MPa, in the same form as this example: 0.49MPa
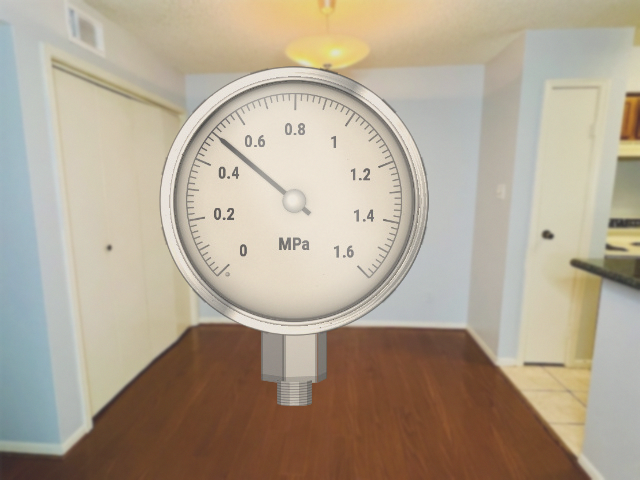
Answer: 0.5MPa
